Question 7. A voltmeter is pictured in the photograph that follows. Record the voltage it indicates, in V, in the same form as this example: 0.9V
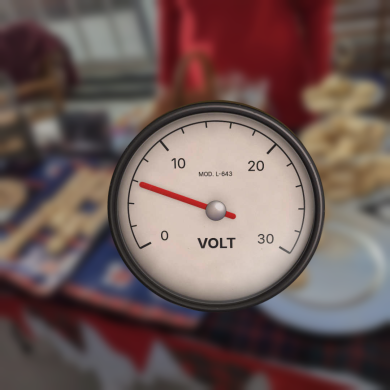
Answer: 6V
